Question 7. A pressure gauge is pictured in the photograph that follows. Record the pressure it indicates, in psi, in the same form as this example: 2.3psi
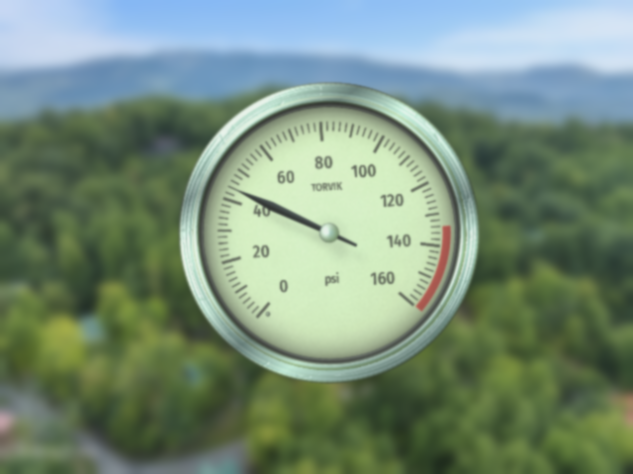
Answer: 44psi
